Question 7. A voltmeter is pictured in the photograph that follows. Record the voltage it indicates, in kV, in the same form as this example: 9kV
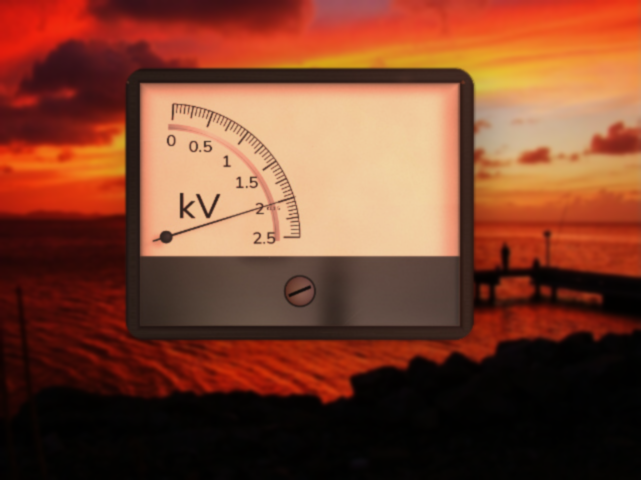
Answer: 2kV
